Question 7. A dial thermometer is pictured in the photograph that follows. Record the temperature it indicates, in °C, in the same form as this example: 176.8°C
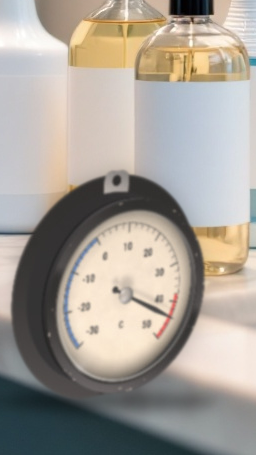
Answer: 44°C
